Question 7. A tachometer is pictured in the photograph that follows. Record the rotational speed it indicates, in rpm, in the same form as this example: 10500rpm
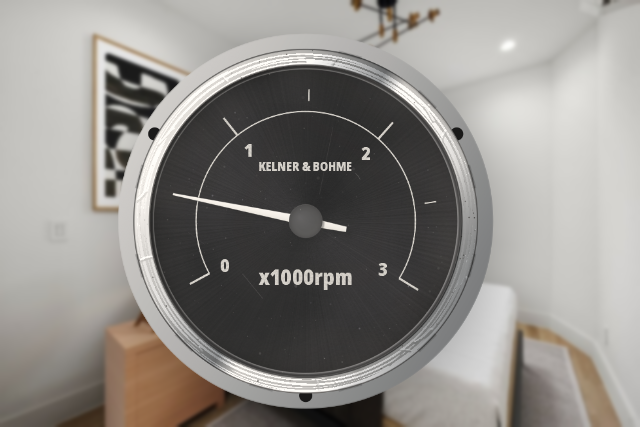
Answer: 500rpm
